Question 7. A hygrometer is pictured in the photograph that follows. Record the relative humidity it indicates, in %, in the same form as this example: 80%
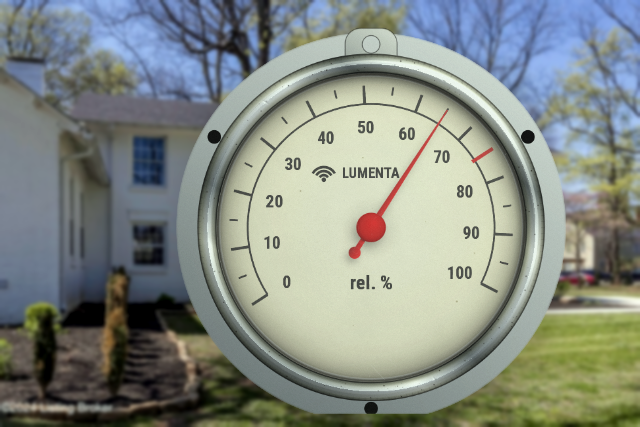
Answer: 65%
